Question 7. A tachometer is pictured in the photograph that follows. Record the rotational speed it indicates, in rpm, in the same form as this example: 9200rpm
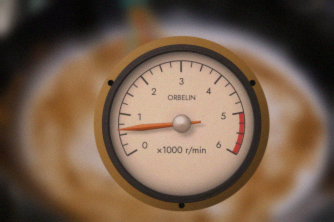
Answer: 625rpm
